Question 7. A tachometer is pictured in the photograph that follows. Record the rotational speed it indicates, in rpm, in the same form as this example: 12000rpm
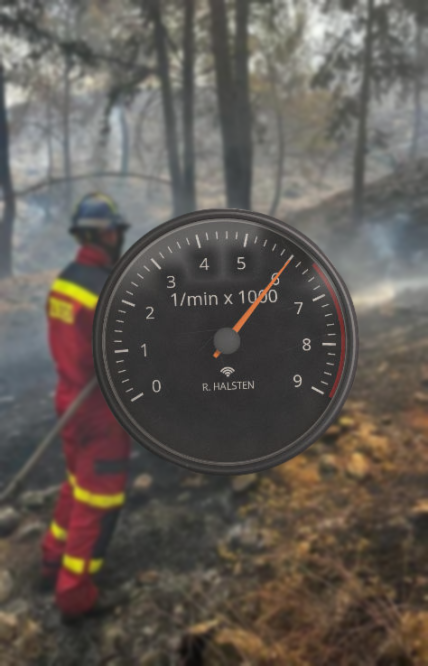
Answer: 6000rpm
